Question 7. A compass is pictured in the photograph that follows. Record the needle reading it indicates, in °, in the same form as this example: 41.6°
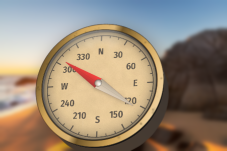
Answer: 305°
